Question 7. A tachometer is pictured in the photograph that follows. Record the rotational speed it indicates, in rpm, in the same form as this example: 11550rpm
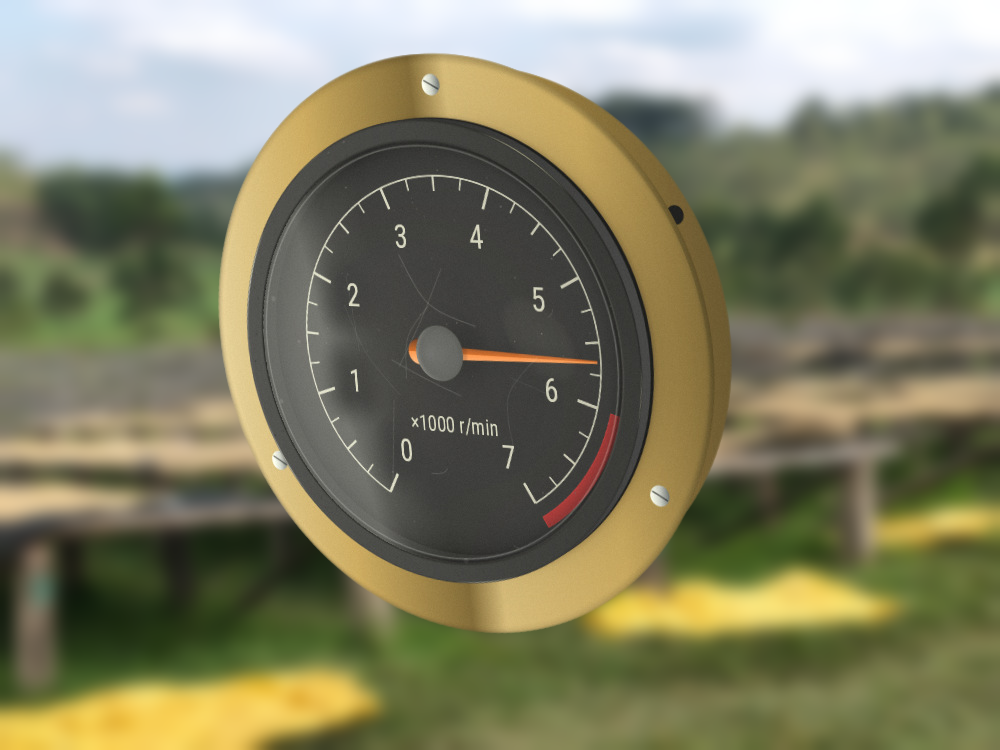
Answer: 5625rpm
